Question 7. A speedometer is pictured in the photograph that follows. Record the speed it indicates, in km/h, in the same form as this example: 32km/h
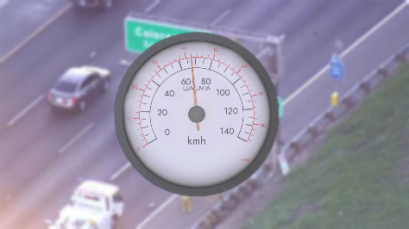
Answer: 67.5km/h
